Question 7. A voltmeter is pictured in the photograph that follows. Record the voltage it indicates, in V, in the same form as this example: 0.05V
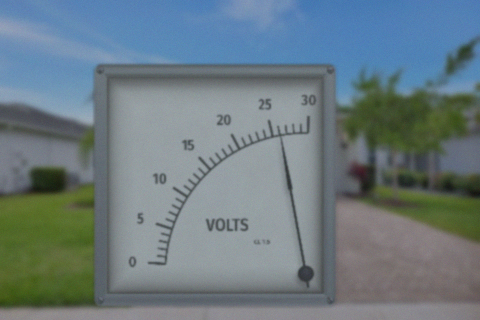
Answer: 26V
